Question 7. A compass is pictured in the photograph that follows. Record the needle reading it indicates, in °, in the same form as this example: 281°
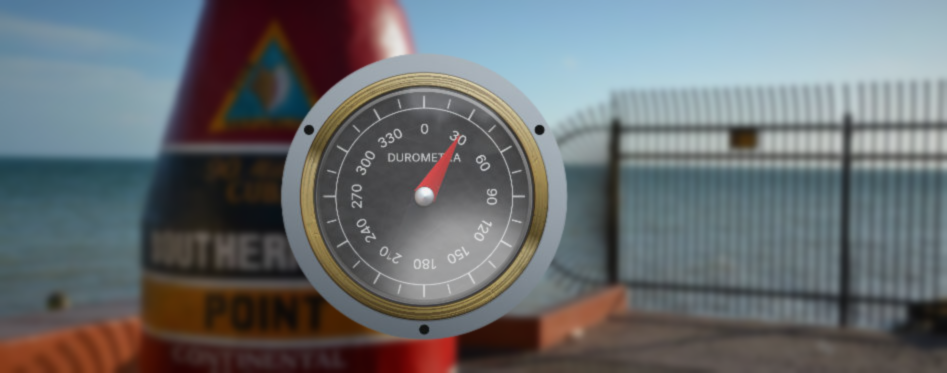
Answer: 30°
